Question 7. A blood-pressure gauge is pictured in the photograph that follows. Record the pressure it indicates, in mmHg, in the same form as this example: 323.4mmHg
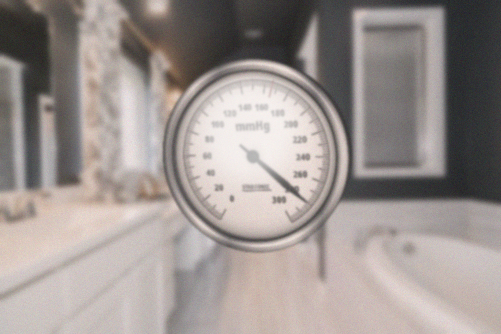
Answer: 280mmHg
